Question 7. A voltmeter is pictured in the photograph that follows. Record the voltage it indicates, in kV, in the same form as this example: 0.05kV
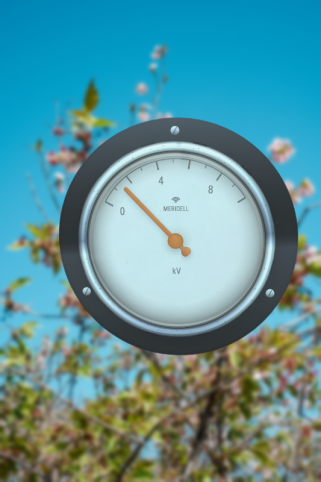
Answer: 1.5kV
